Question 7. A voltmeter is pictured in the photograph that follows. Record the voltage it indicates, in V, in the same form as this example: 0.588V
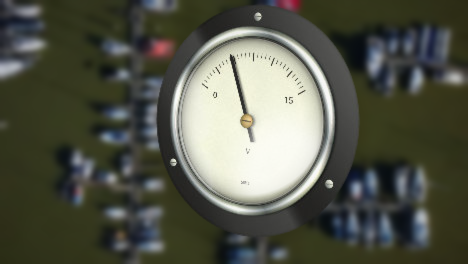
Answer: 5V
